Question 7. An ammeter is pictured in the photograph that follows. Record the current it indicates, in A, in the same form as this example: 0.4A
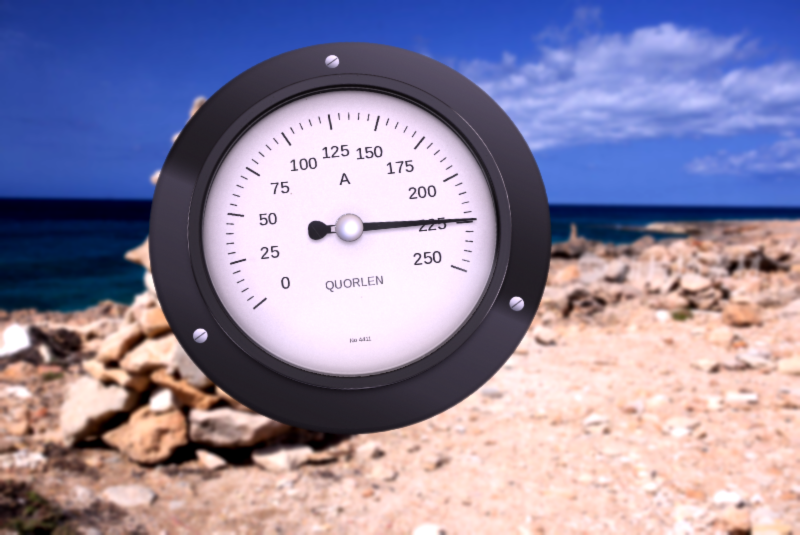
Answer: 225A
